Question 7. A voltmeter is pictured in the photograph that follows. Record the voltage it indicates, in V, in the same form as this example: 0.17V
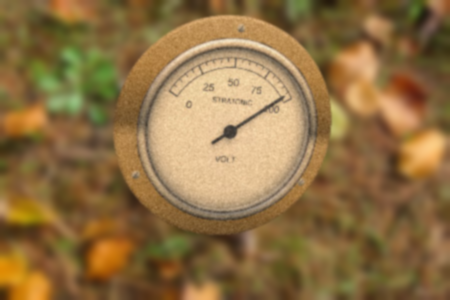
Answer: 95V
